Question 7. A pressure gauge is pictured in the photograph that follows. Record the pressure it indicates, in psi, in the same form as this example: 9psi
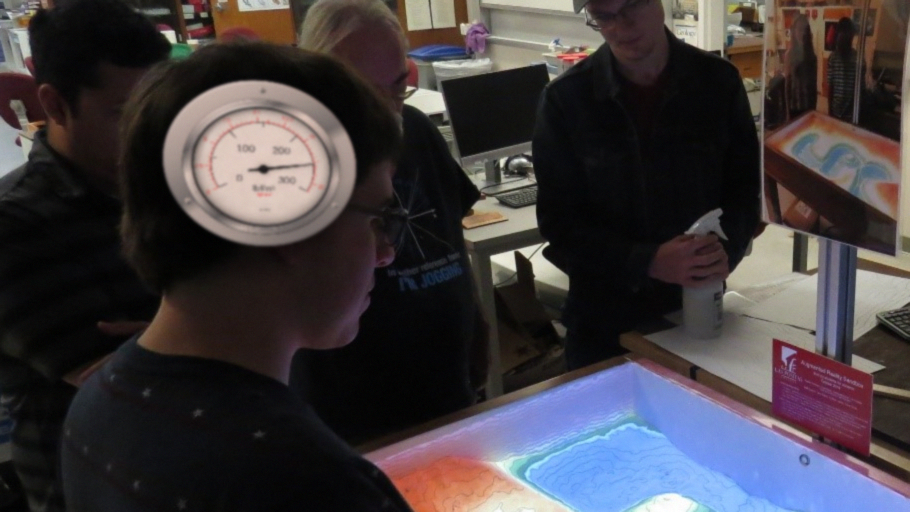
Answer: 250psi
